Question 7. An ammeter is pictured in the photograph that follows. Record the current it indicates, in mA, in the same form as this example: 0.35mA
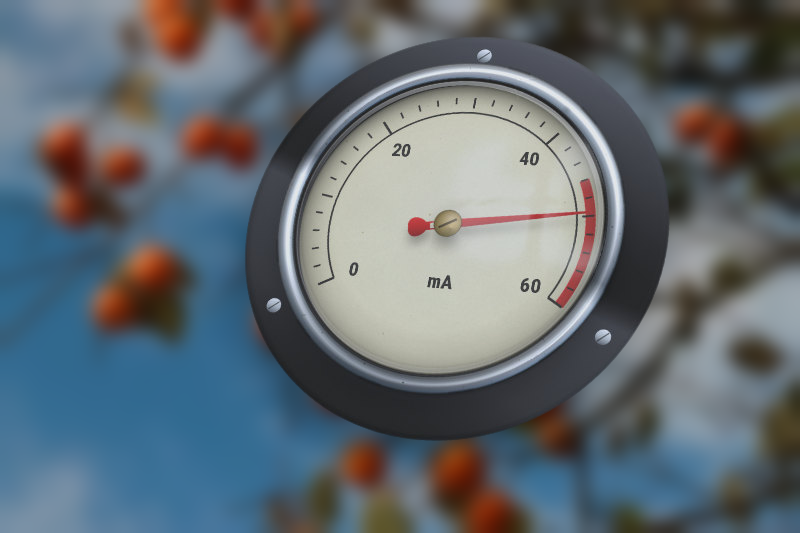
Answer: 50mA
